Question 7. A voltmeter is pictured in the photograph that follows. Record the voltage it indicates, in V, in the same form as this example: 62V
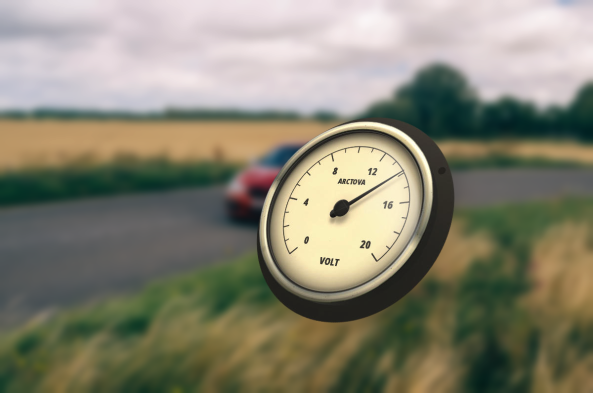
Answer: 14V
